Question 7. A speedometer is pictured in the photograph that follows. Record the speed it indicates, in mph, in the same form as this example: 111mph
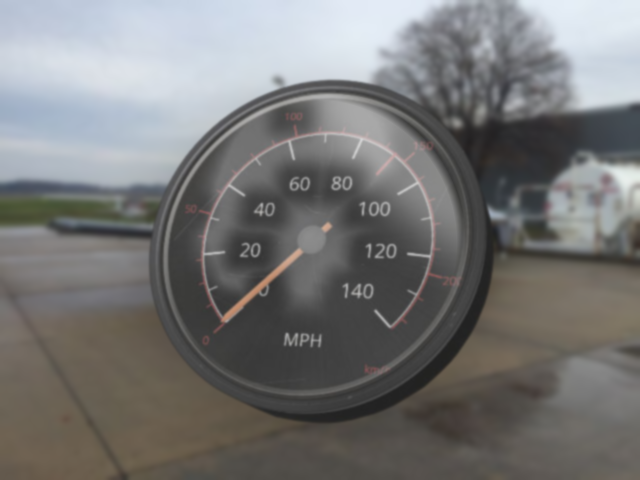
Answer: 0mph
